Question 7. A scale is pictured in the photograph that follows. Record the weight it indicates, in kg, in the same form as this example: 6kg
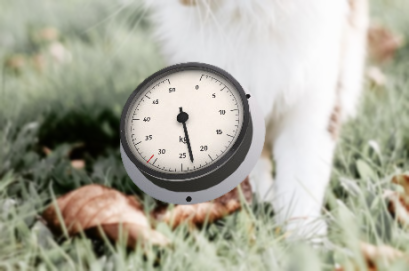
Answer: 23kg
